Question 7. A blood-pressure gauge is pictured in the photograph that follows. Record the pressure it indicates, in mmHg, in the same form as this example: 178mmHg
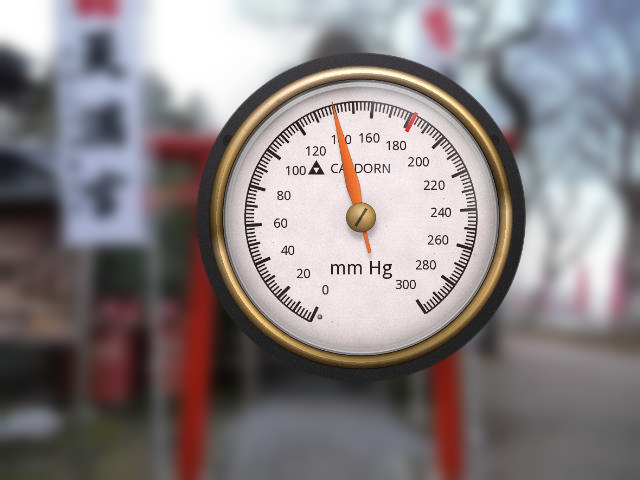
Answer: 140mmHg
